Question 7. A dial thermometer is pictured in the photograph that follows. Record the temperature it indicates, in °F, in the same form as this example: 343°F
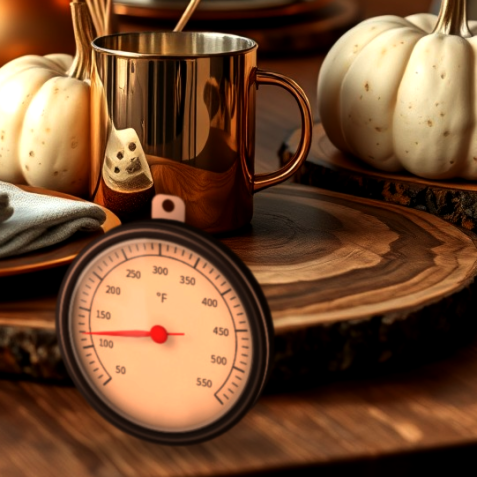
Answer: 120°F
